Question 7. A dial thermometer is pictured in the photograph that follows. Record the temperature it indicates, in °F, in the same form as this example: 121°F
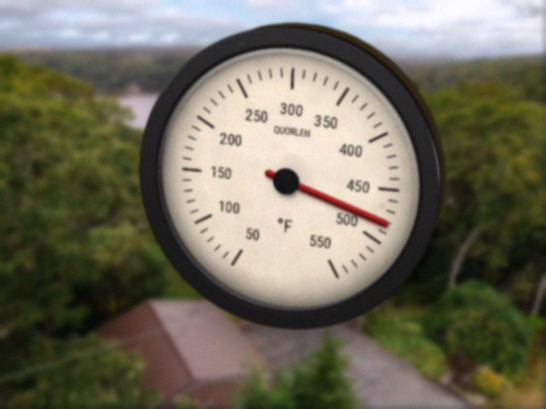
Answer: 480°F
